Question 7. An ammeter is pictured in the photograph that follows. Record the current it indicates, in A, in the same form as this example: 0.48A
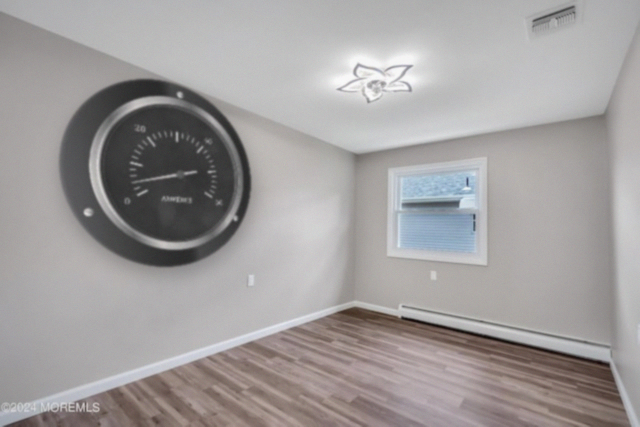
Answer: 4A
